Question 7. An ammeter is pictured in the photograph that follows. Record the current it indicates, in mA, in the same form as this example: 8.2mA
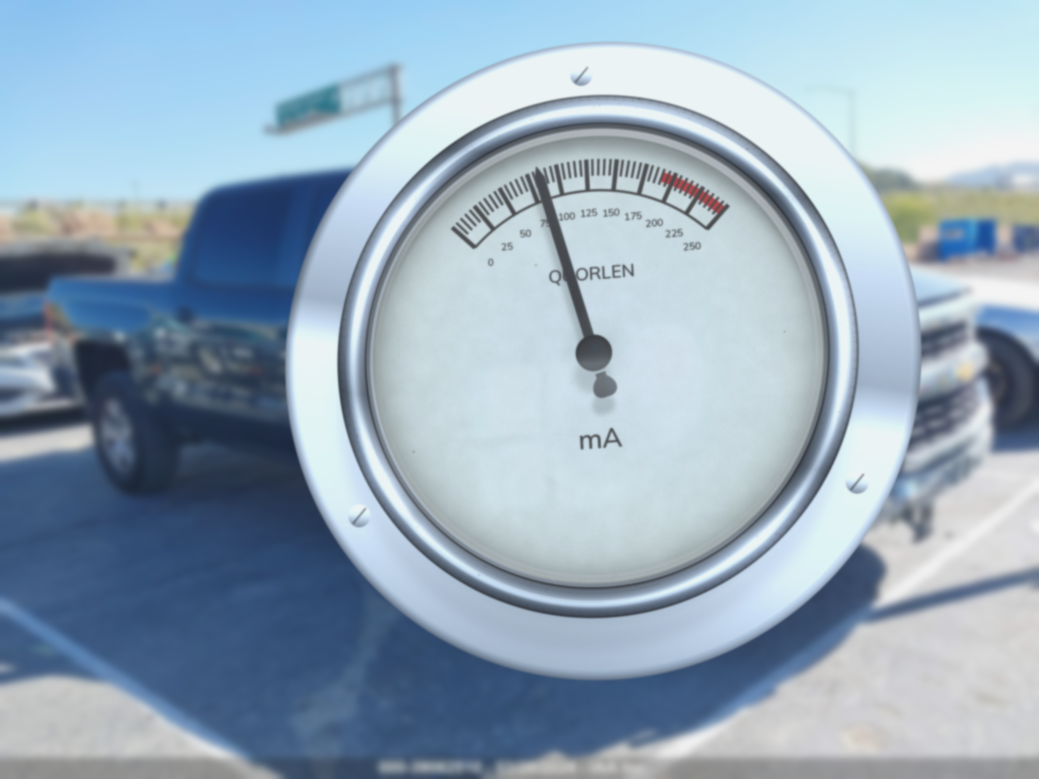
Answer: 85mA
